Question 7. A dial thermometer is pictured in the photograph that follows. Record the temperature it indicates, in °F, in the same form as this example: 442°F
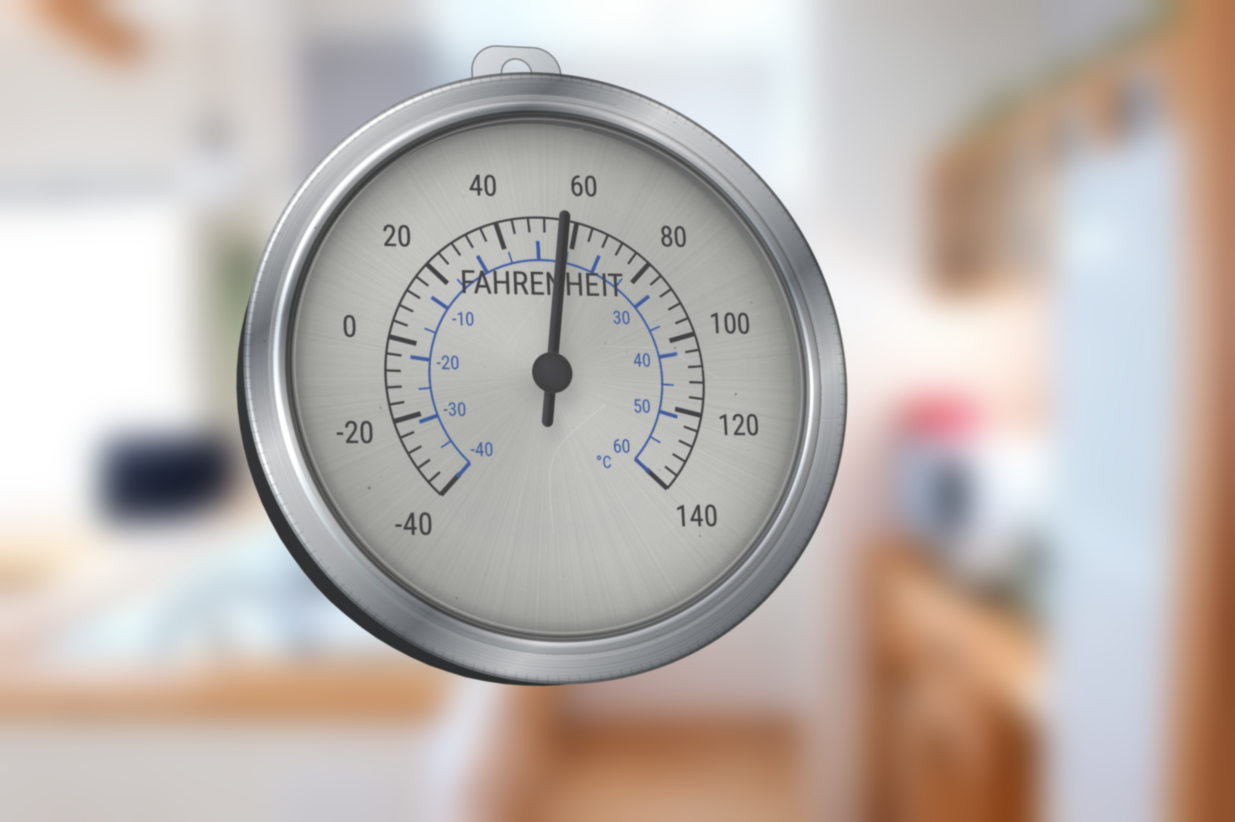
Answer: 56°F
